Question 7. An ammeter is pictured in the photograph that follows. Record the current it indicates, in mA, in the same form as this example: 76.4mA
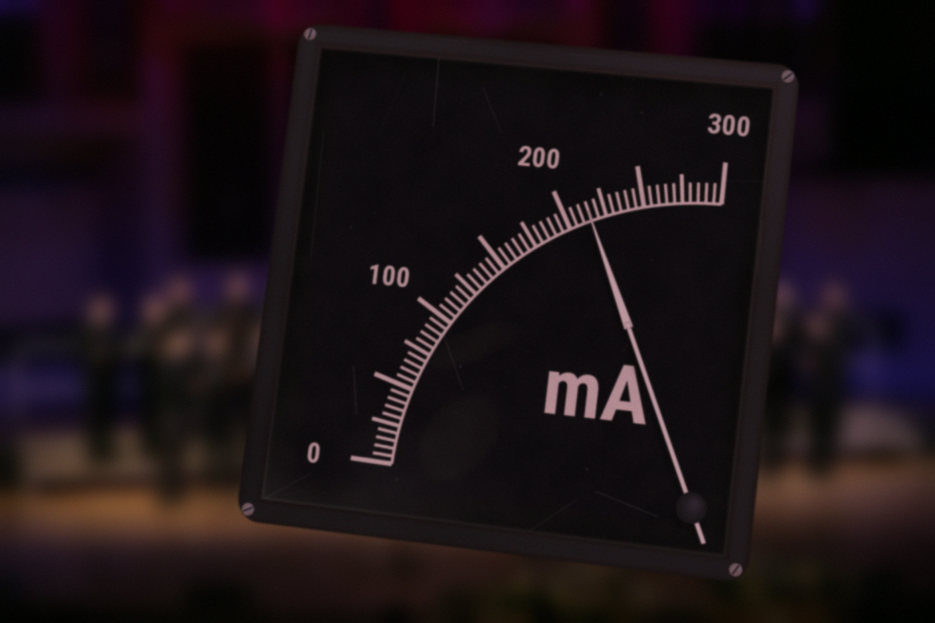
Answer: 215mA
